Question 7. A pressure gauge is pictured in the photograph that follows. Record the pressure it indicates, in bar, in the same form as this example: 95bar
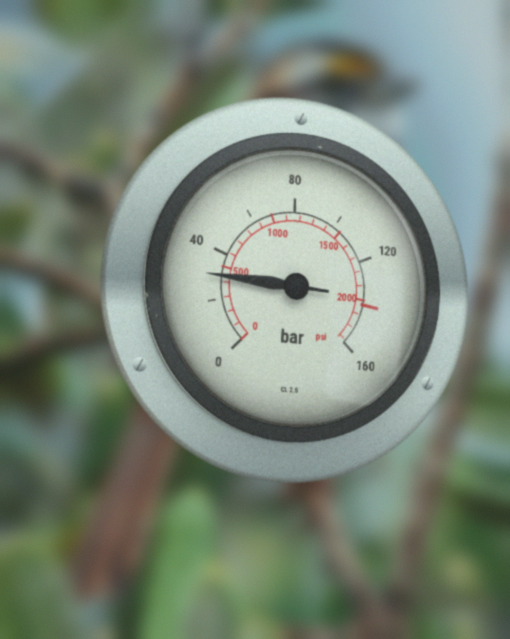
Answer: 30bar
